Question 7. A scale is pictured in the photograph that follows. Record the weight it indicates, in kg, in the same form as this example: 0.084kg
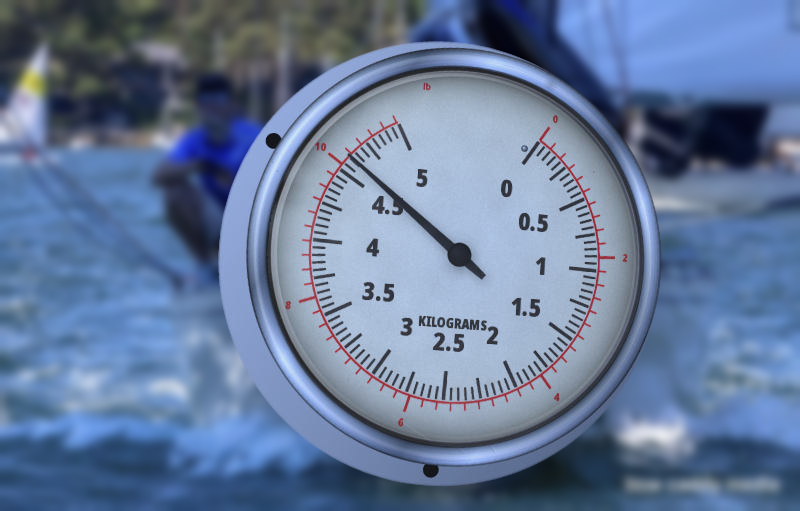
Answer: 4.6kg
